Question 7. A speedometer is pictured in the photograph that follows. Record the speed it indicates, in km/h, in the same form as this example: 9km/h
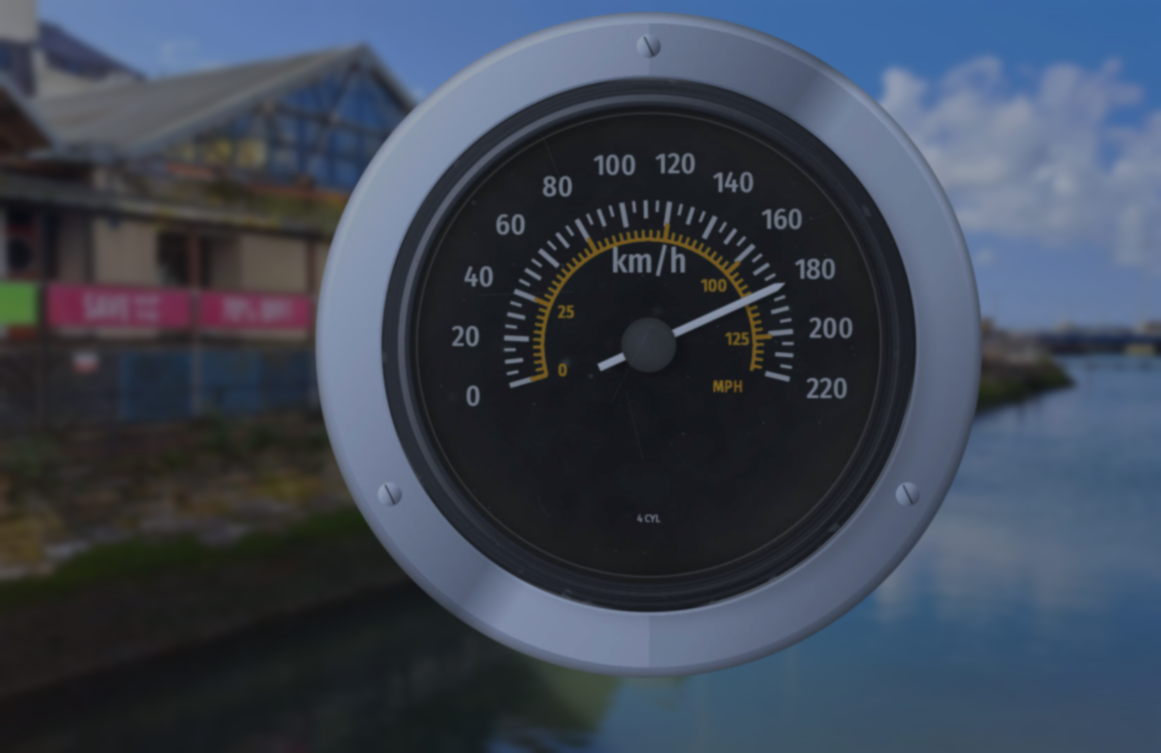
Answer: 180km/h
